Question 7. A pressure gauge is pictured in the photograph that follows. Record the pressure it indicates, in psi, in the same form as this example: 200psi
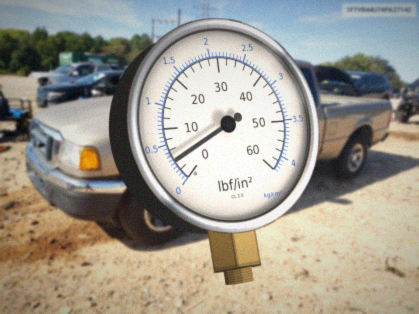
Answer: 4psi
